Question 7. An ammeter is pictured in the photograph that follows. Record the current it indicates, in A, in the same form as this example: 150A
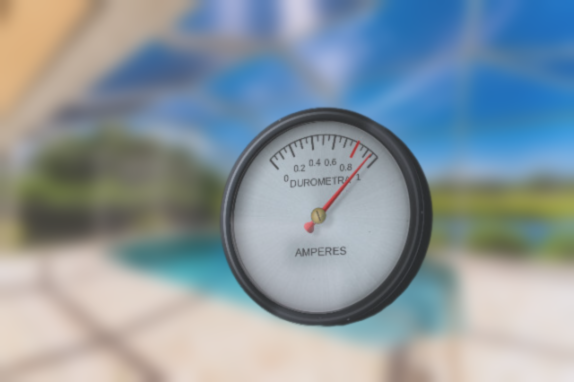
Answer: 0.95A
